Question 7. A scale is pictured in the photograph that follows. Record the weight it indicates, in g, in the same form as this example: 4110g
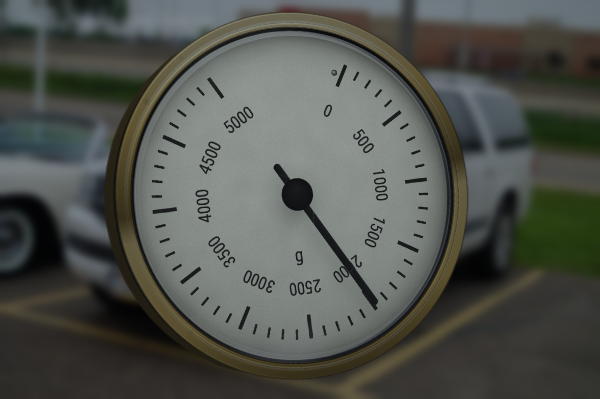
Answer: 2000g
